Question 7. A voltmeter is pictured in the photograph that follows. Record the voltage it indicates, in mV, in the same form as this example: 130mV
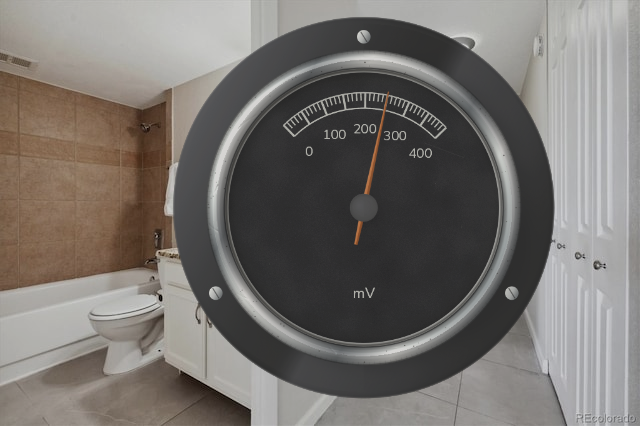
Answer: 250mV
